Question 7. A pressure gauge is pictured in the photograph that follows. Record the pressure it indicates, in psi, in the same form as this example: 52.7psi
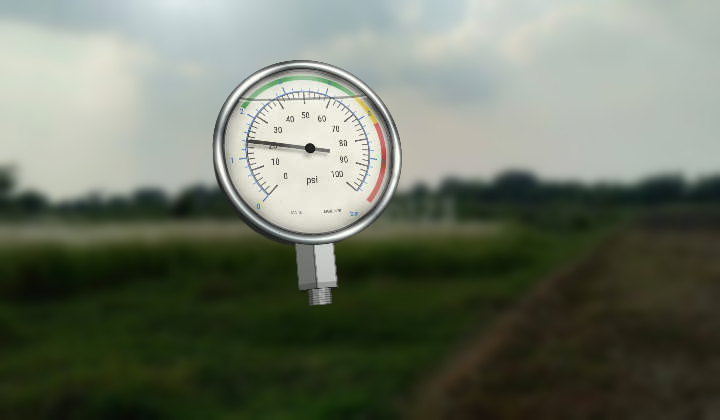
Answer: 20psi
